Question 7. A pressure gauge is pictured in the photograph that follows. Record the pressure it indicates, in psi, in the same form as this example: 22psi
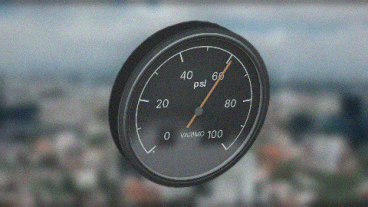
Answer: 60psi
